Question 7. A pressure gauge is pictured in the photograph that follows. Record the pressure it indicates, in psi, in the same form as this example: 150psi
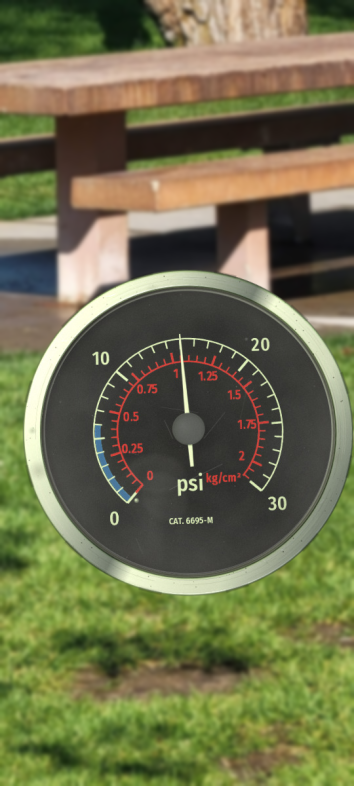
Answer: 15psi
